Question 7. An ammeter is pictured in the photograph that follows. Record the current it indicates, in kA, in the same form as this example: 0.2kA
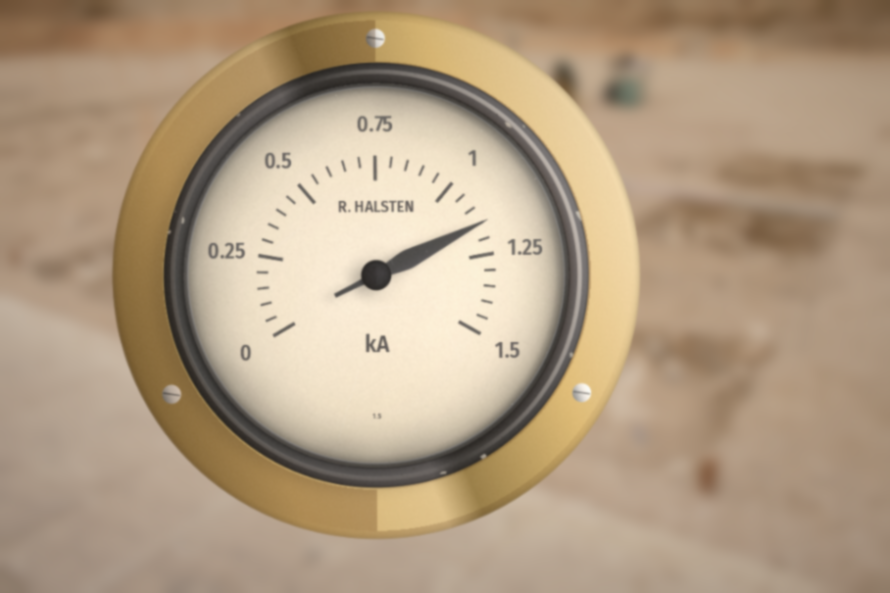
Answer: 1.15kA
